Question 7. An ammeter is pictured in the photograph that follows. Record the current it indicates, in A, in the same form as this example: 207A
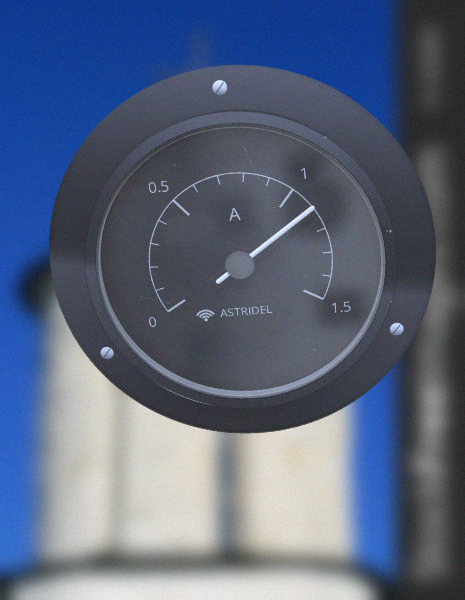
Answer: 1.1A
